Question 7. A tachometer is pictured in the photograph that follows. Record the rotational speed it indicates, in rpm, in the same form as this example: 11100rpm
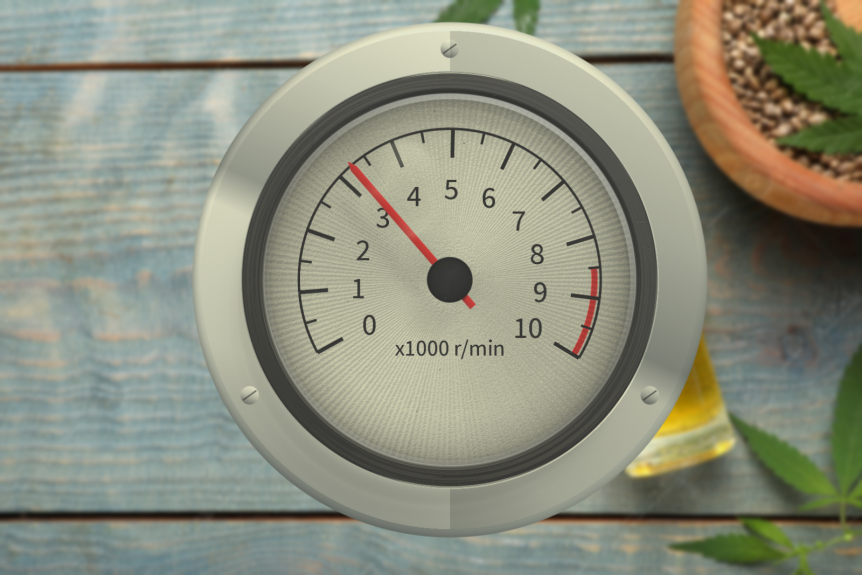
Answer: 3250rpm
